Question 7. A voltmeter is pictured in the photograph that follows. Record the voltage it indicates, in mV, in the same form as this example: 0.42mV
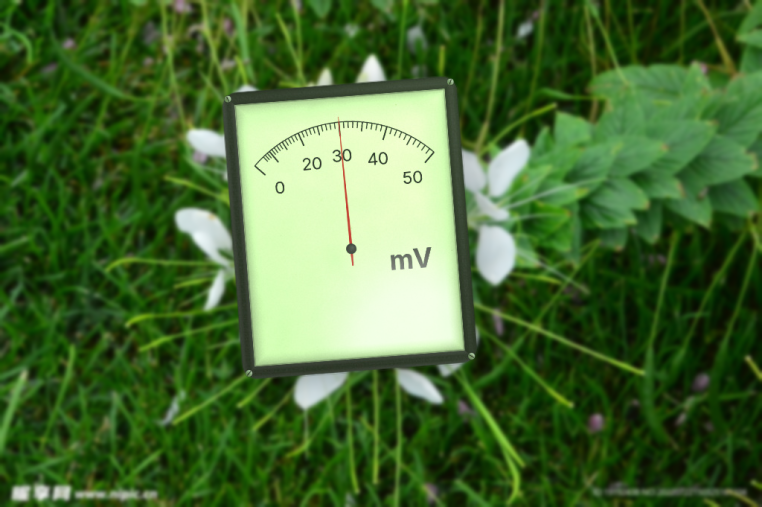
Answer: 30mV
